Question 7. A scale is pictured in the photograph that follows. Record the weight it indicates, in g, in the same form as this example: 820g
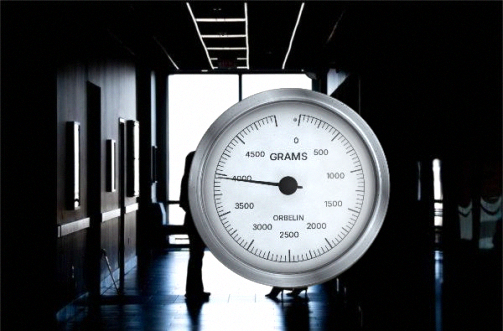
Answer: 3950g
